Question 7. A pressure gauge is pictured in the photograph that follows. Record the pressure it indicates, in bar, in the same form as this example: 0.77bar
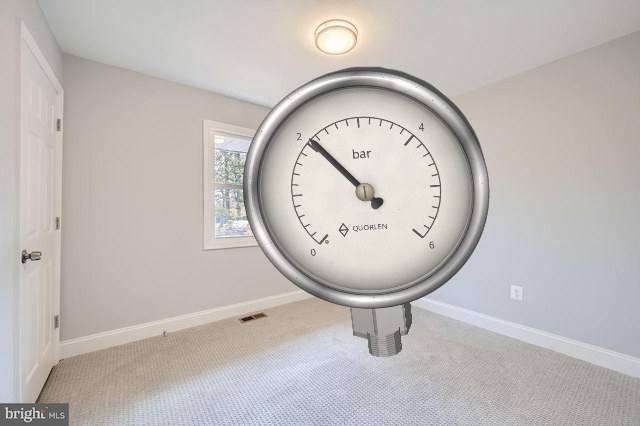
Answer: 2.1bar
